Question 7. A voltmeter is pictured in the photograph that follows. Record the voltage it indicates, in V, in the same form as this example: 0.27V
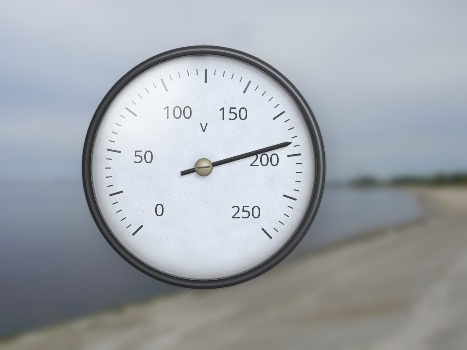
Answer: 192.5V
